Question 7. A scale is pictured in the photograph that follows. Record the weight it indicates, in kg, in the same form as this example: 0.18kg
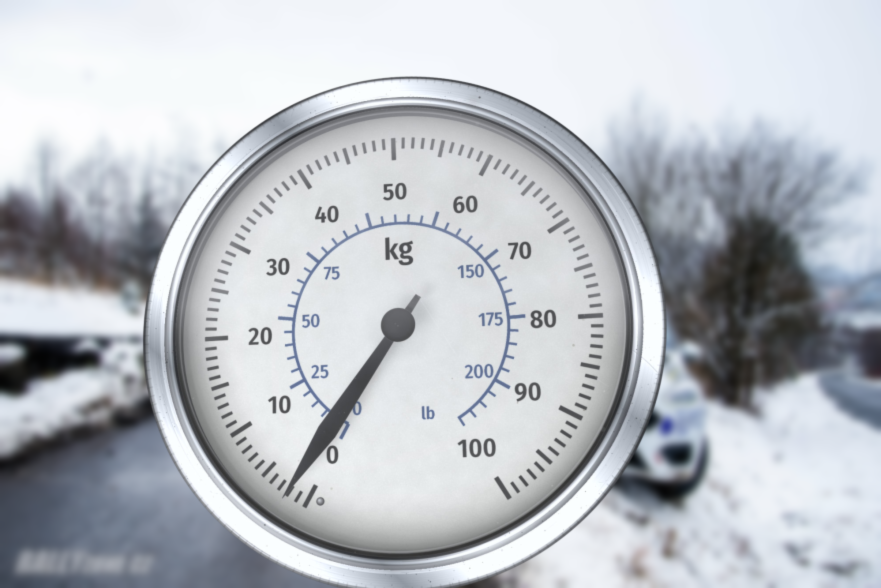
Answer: 2kg
